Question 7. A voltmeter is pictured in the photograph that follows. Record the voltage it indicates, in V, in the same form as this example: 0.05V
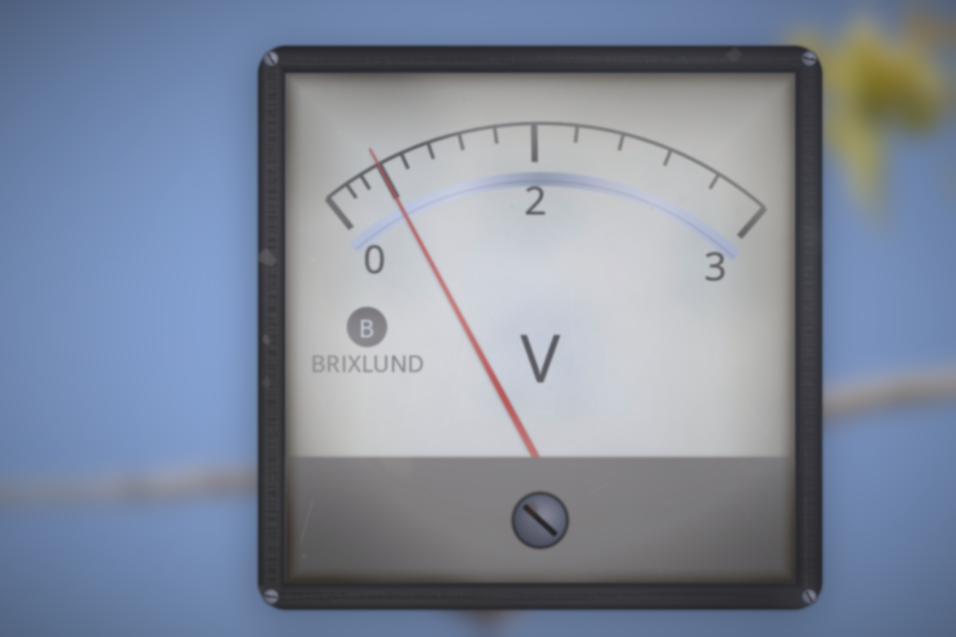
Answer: 1V
